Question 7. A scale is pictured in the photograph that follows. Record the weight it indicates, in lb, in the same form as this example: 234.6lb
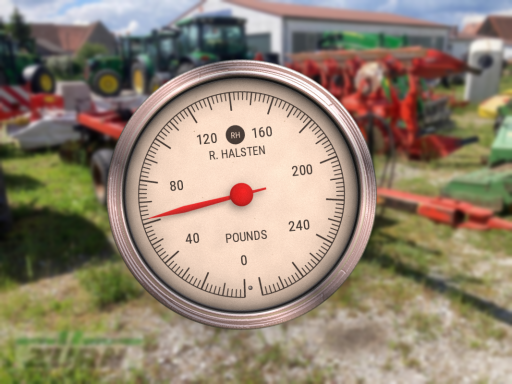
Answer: 62lb
